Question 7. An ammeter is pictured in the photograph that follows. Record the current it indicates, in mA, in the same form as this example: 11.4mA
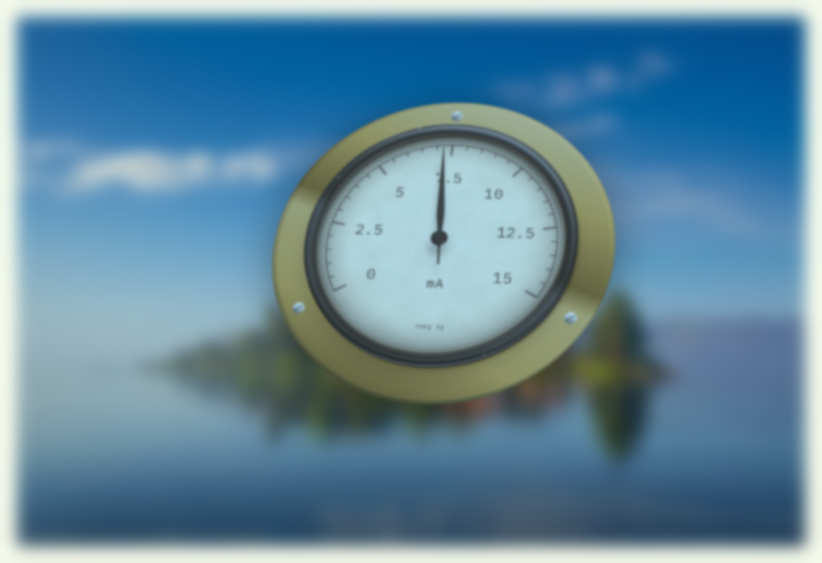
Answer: 7.25mA
